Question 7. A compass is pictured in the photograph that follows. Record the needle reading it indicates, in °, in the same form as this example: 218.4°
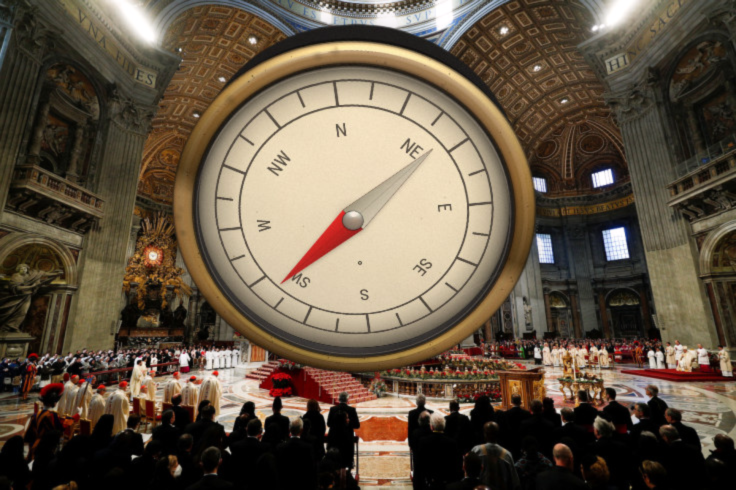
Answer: 232.5°
